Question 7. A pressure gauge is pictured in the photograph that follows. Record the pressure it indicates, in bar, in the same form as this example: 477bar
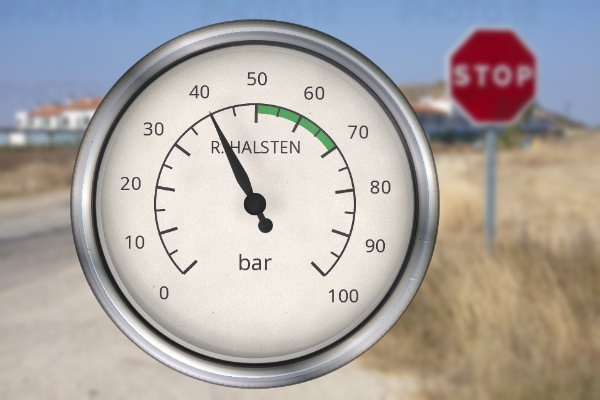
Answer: 40bar
